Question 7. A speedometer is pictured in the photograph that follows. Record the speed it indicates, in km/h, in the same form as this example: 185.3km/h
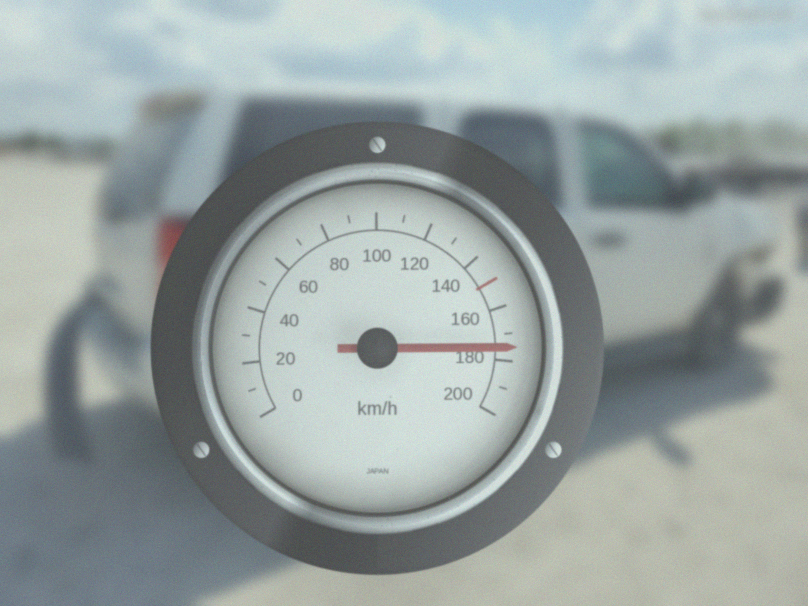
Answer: 175km/h
